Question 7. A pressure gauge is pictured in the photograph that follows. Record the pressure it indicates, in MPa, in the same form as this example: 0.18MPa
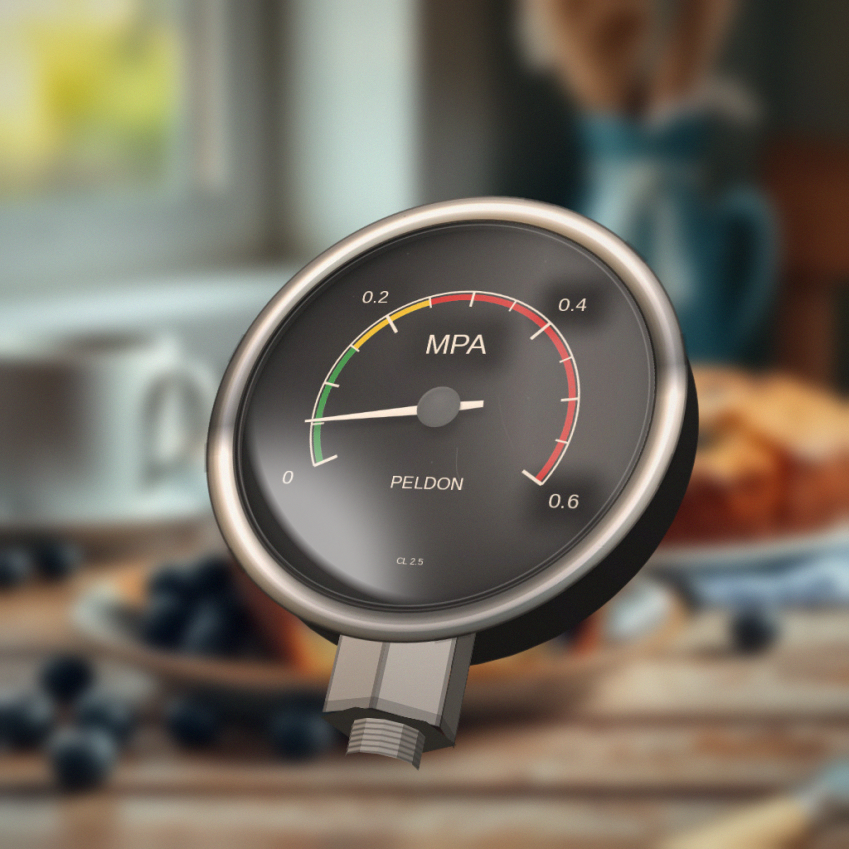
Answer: 0.05MPa
